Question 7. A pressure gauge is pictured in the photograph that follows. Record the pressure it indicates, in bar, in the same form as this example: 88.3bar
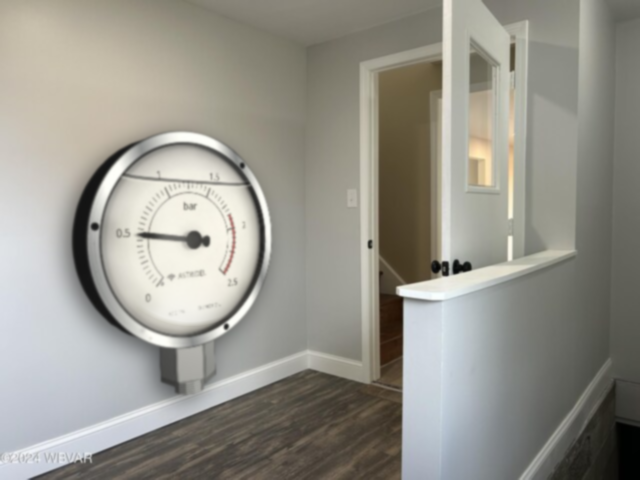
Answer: 0.5bar
